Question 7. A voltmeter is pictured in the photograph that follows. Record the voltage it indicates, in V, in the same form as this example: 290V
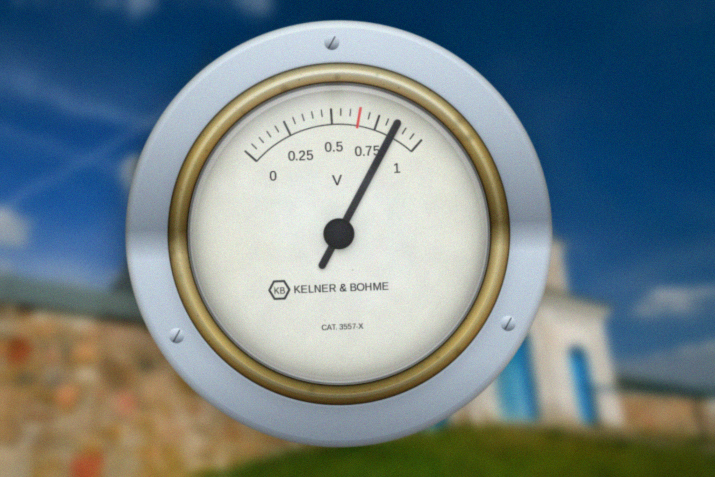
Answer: 0.85V
